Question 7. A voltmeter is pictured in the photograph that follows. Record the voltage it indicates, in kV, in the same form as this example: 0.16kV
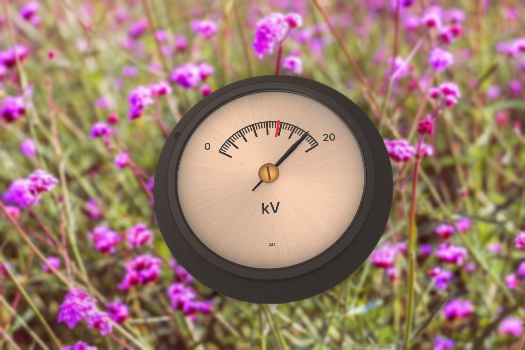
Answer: 17.5kV
